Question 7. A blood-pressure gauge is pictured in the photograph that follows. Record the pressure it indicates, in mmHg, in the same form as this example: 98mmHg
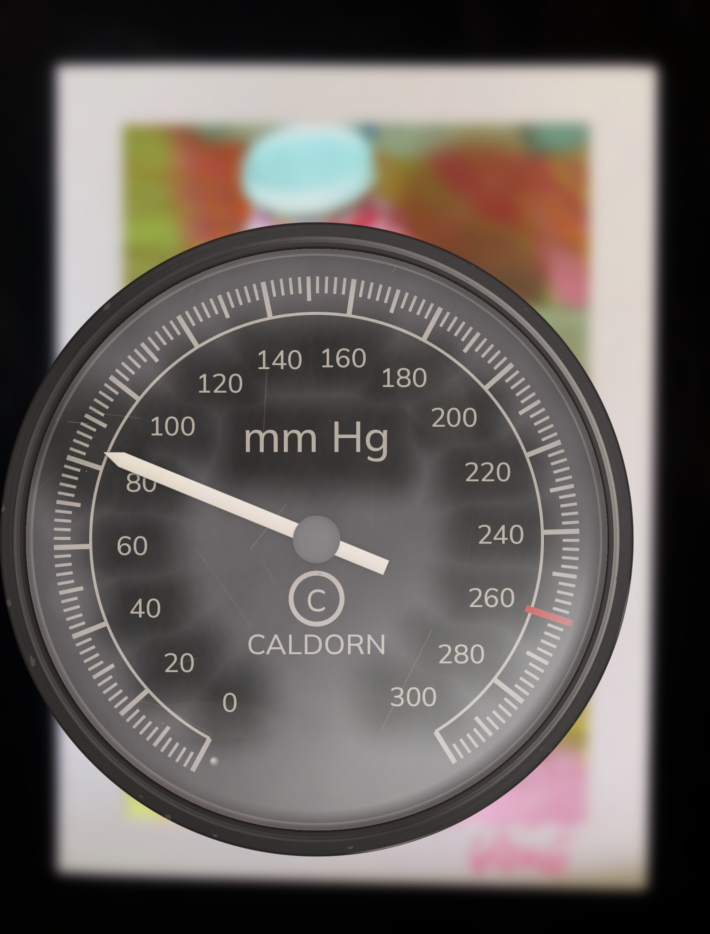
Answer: 84mmHg
